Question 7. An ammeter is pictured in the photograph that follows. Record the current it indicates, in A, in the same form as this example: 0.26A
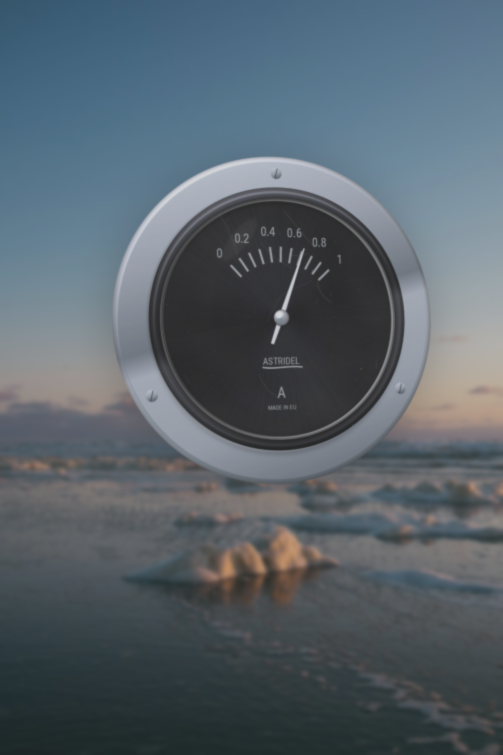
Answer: 0.7A
